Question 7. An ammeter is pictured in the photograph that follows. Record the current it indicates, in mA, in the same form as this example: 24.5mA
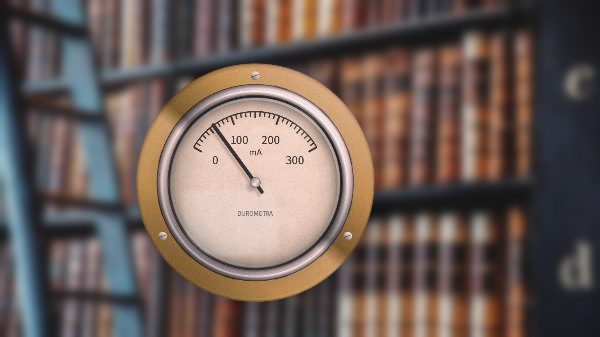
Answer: 60mA
